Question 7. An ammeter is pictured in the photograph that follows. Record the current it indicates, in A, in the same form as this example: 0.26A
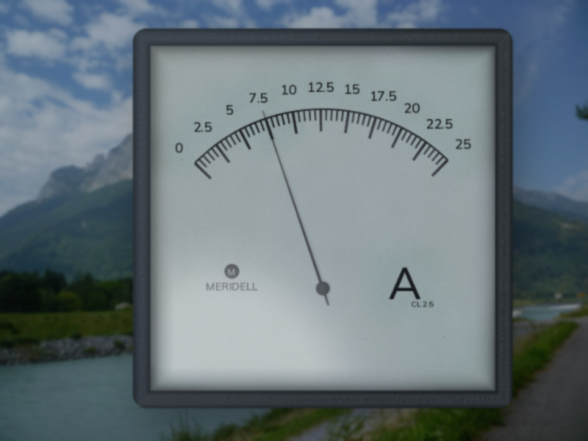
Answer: 7.5A
